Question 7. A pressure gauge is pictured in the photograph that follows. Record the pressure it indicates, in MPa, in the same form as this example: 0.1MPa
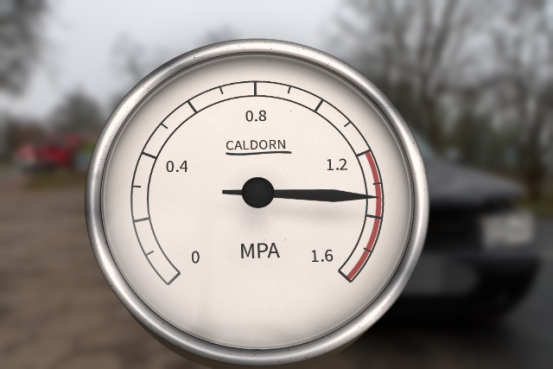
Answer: 1.35MPa
